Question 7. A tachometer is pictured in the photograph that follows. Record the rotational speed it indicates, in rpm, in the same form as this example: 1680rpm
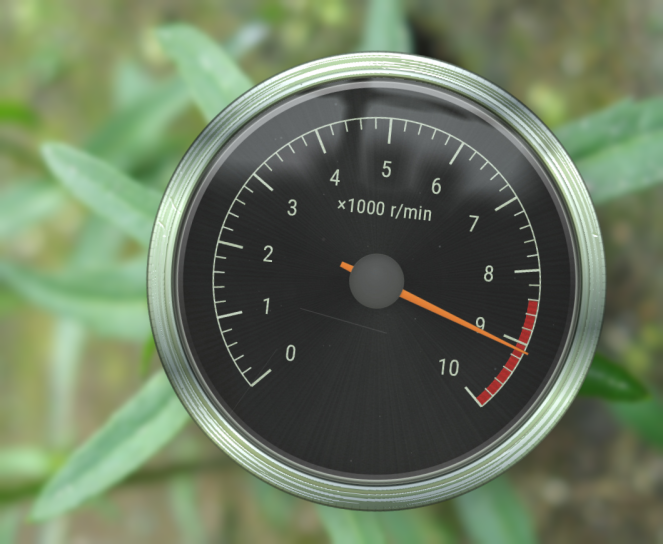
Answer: 9100rpm
